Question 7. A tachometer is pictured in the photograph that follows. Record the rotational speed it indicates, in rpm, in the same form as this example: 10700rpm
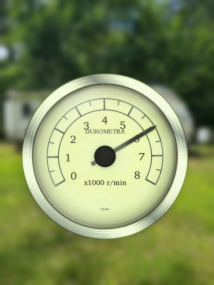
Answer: 6000rpm
